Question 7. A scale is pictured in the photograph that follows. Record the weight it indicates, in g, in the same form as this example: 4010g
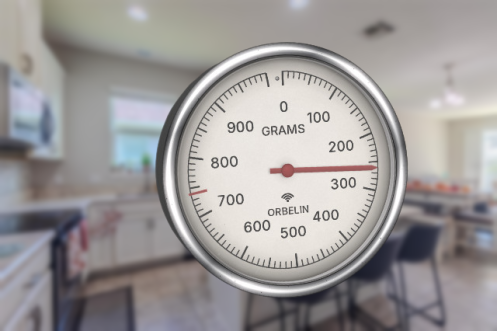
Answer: 260g
